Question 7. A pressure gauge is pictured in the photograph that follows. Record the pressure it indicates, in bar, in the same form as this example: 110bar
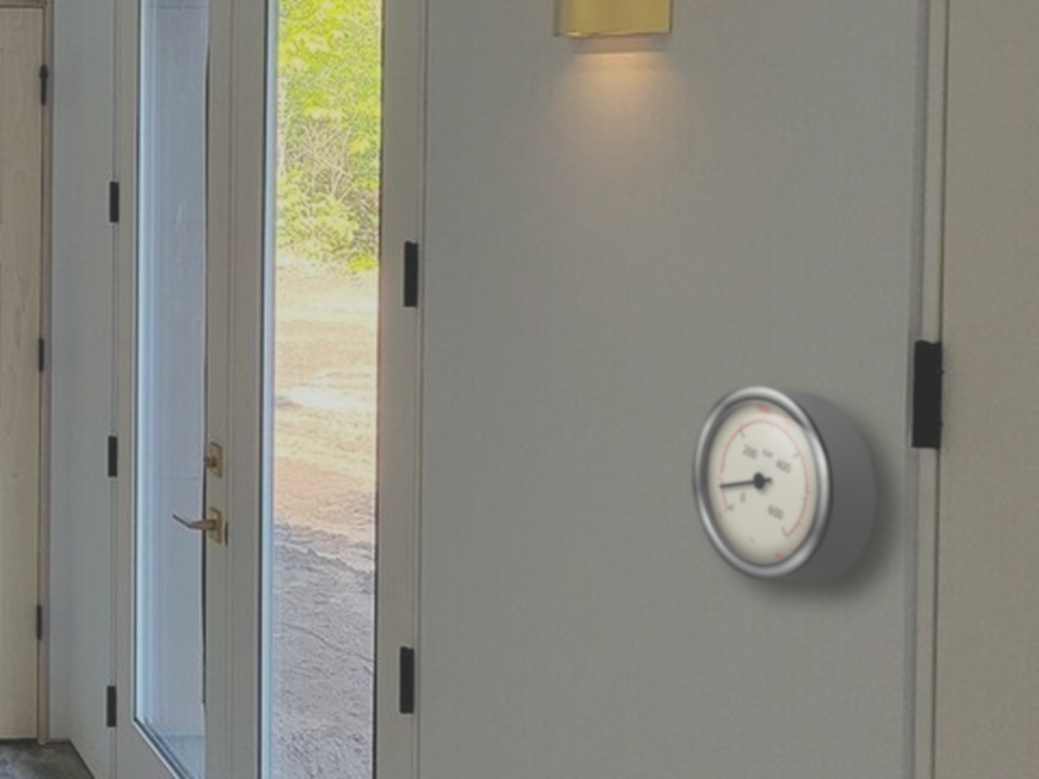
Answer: 50bar
